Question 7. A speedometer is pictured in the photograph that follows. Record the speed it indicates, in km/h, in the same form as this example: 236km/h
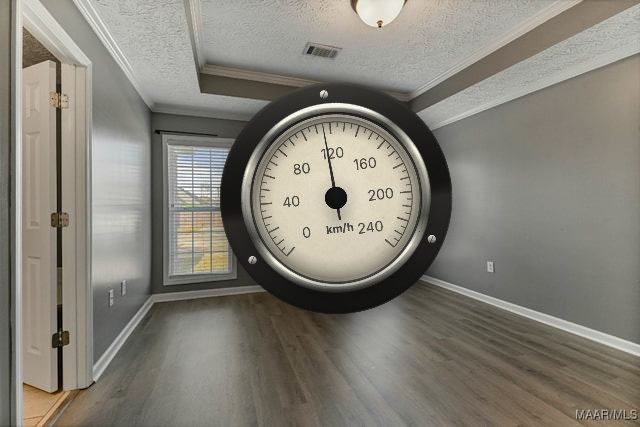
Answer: 115km/h
